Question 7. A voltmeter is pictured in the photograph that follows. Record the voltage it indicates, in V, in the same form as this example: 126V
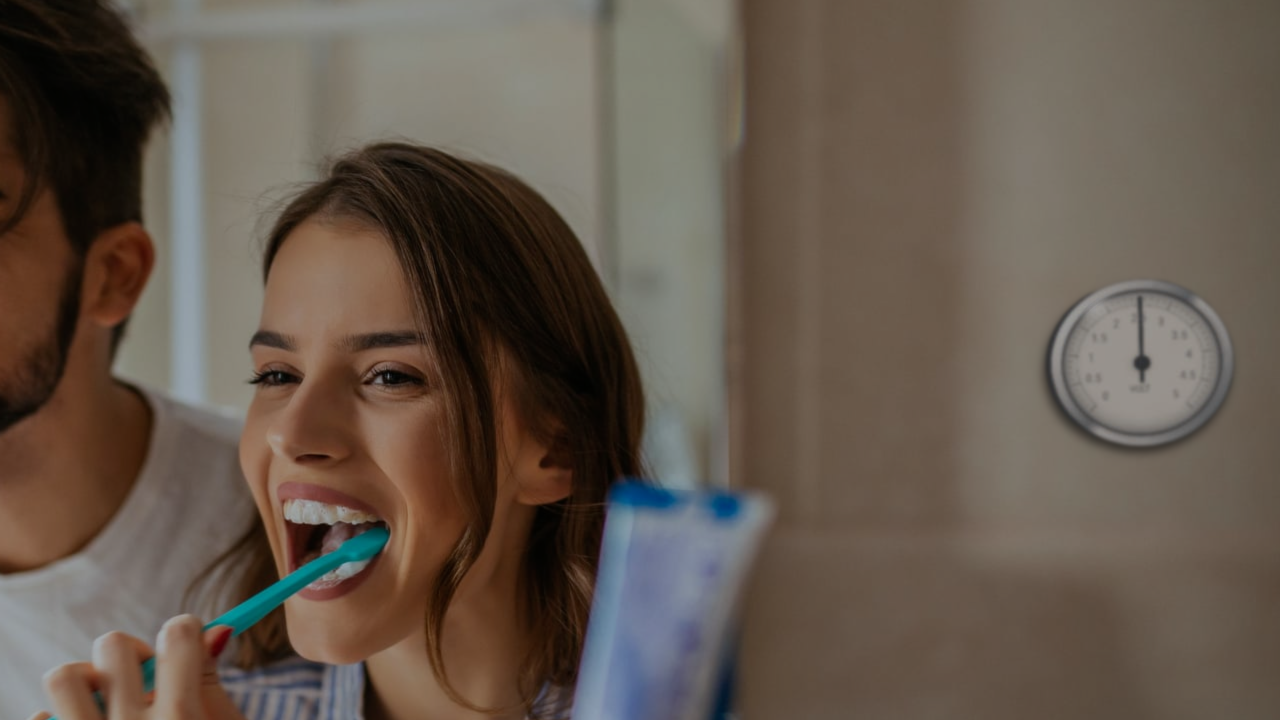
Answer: 2.5V
